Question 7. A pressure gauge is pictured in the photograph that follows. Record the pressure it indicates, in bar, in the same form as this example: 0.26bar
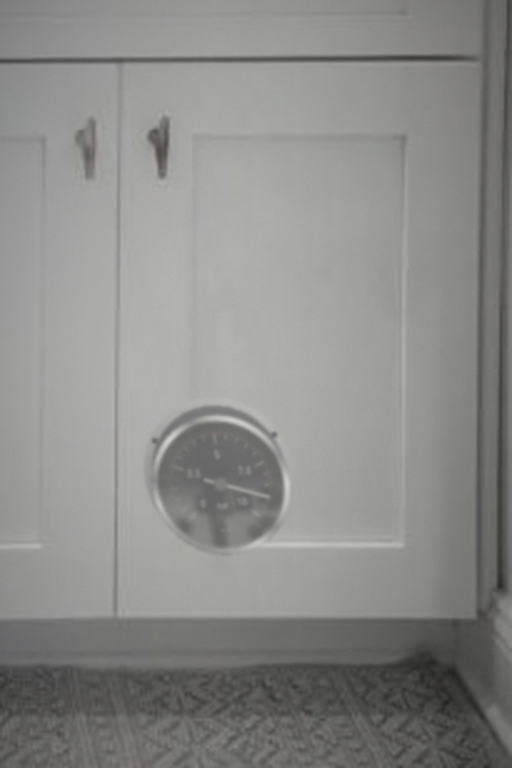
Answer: 9bar
